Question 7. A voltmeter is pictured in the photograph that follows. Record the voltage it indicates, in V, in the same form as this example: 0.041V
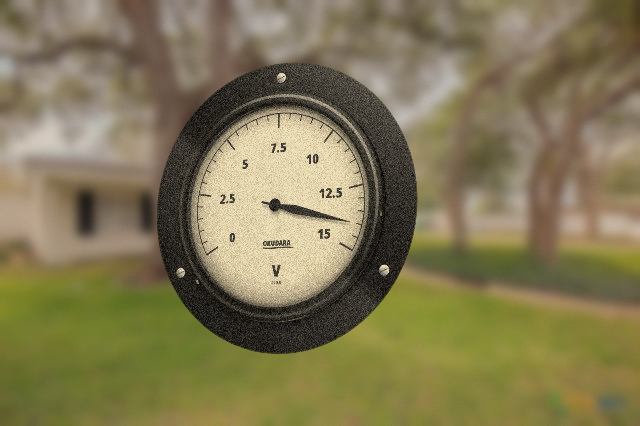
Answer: 14V
